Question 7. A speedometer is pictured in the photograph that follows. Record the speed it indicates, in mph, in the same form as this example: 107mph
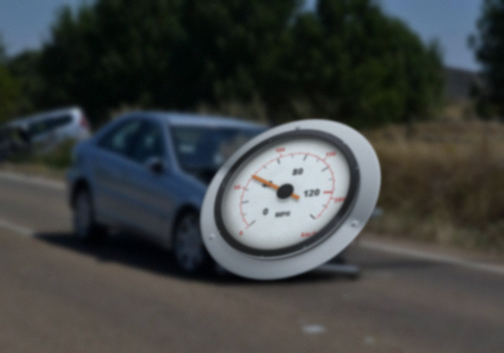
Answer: 40mph
